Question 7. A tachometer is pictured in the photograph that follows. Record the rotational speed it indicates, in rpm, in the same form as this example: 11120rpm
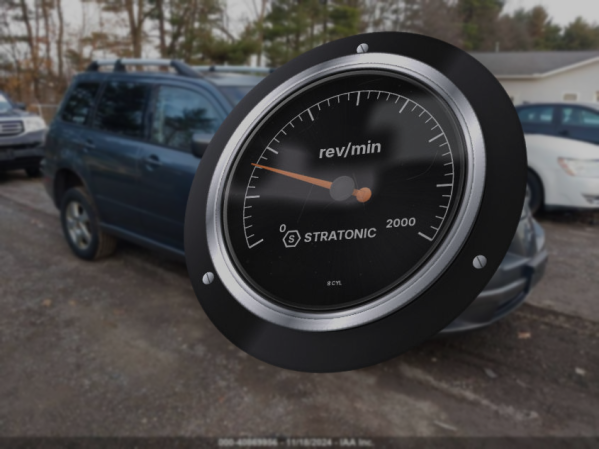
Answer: 400rpm
